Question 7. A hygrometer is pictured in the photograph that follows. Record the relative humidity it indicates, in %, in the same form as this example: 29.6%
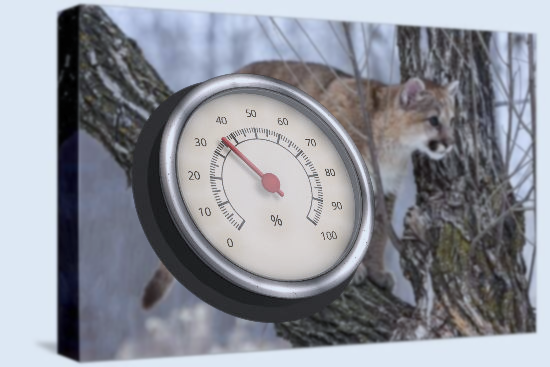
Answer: 35%
